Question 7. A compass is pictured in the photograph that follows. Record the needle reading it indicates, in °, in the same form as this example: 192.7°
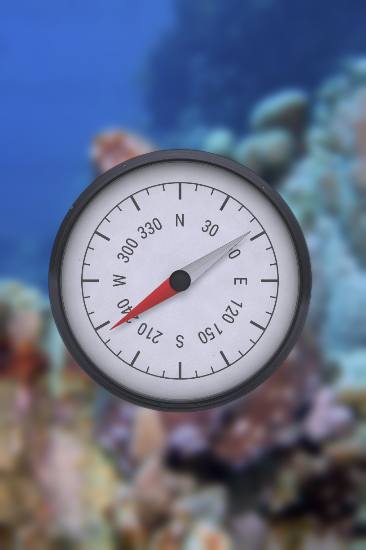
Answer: 235°
